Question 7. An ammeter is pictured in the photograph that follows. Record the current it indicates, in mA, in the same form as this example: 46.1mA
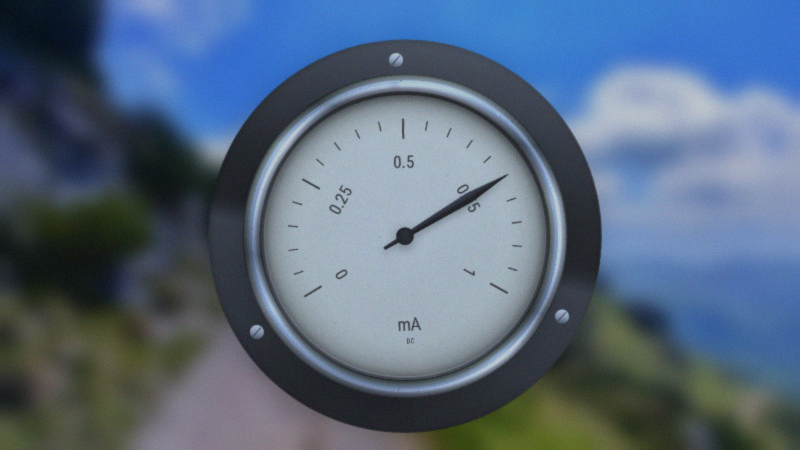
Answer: 0.75mA
